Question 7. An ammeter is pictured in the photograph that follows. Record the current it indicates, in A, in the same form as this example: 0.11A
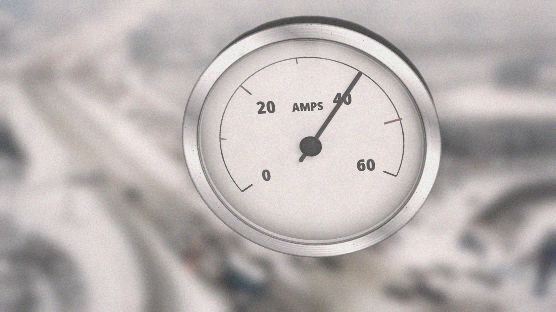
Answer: 40A
